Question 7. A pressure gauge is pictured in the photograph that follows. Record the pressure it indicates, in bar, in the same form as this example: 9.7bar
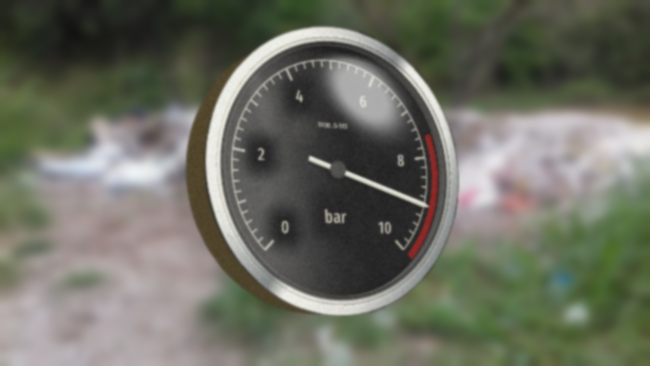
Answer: 9bar
